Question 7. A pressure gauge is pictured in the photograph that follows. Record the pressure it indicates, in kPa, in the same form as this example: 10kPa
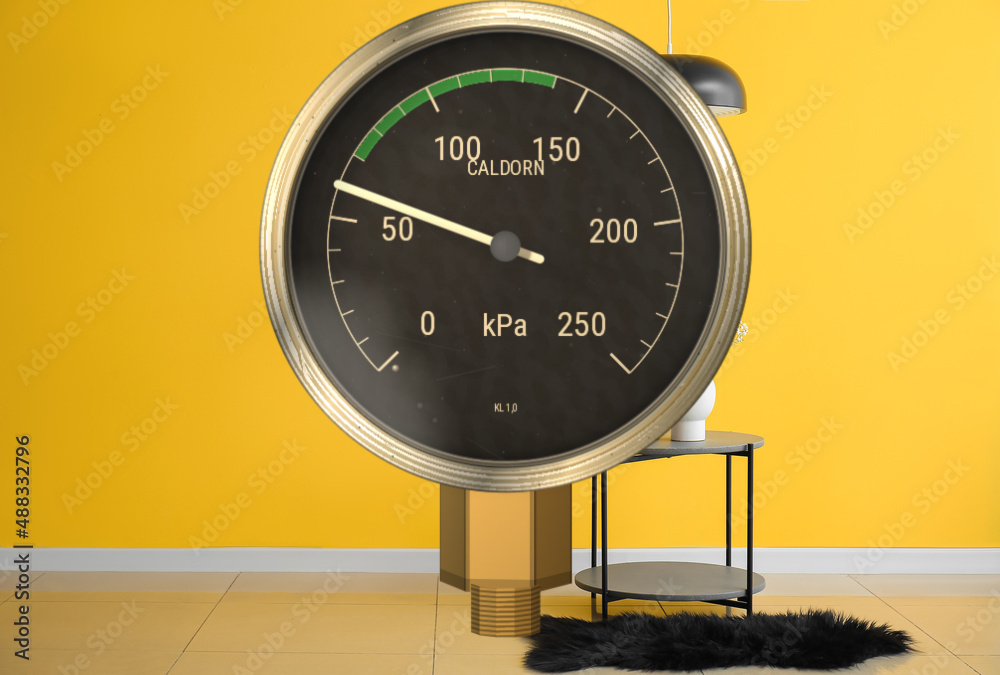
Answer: 60kPa
